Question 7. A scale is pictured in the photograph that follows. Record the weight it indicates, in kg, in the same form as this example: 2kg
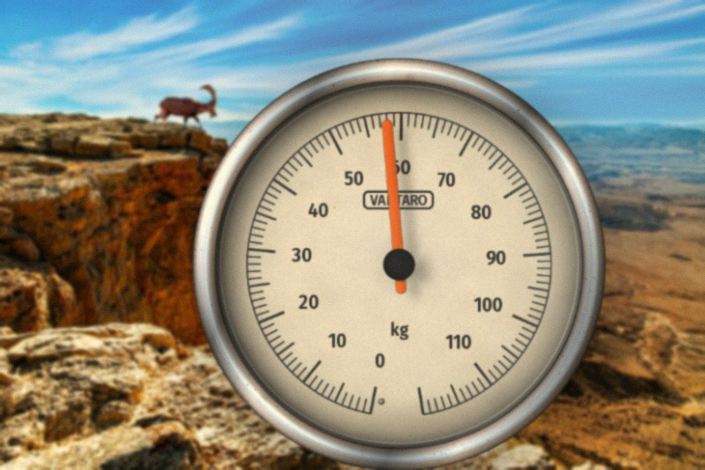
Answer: 58kg
